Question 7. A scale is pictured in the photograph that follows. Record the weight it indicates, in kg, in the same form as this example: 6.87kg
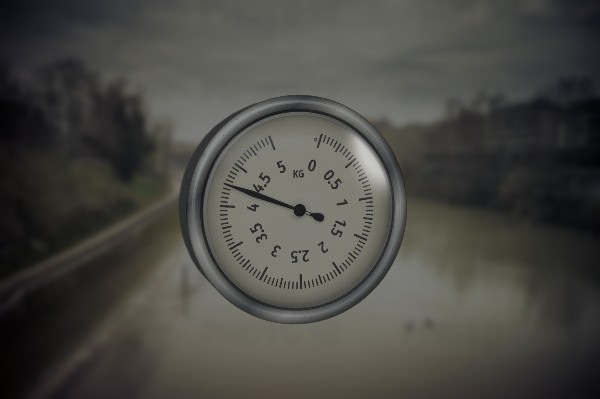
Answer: 4.25kg
